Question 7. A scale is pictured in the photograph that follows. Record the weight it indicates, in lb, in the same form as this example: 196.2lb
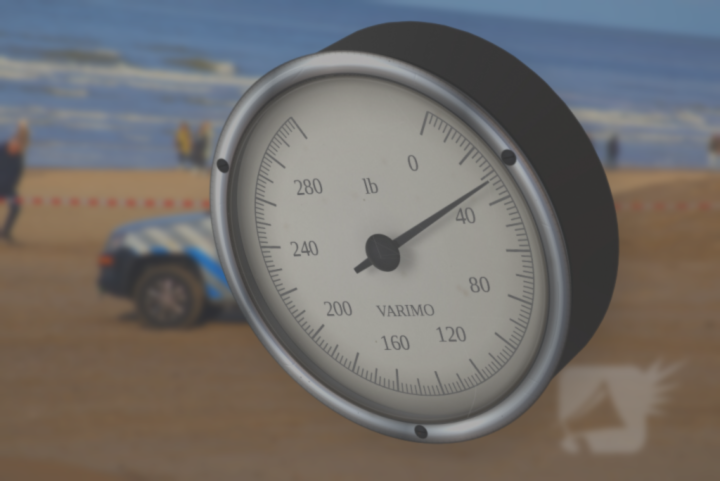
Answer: 32lb
